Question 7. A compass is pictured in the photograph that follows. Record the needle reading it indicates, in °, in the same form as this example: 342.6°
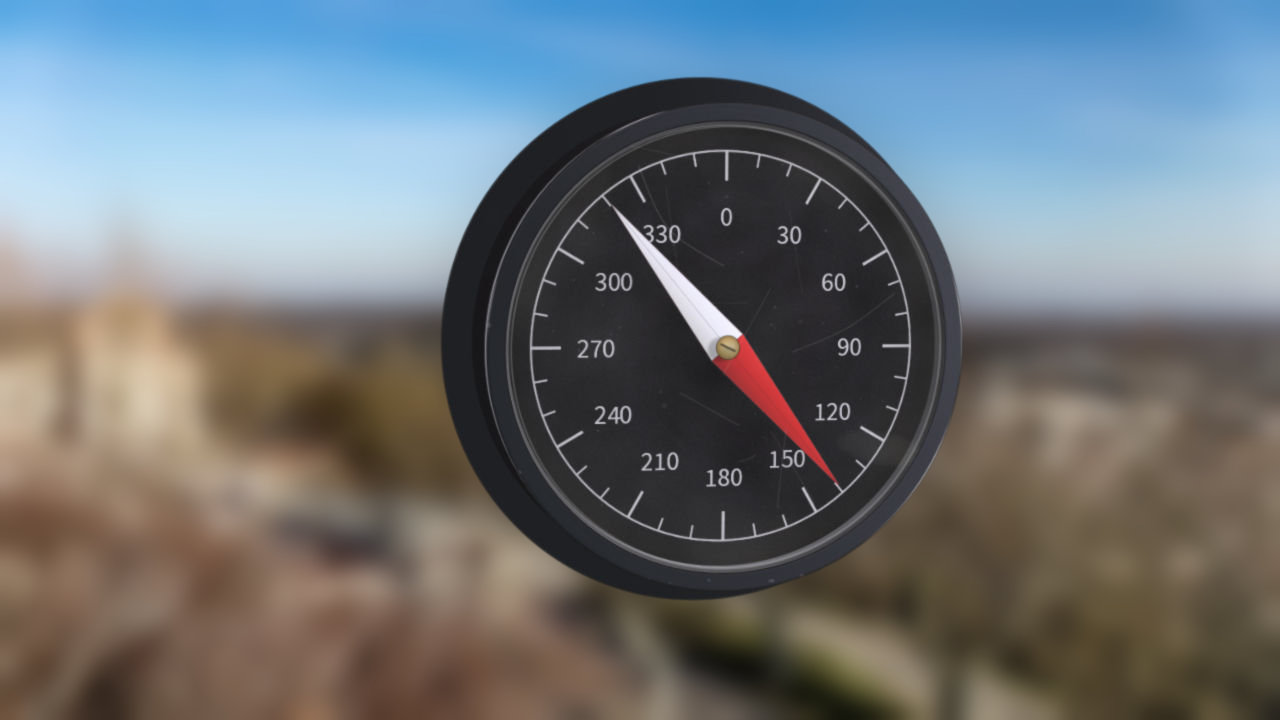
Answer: 140°
